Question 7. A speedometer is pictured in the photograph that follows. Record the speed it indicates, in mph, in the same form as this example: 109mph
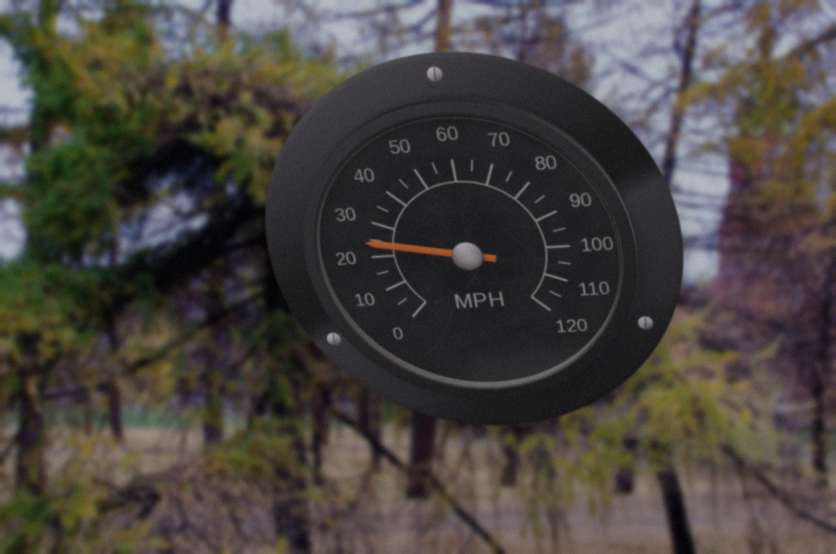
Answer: 25mph
